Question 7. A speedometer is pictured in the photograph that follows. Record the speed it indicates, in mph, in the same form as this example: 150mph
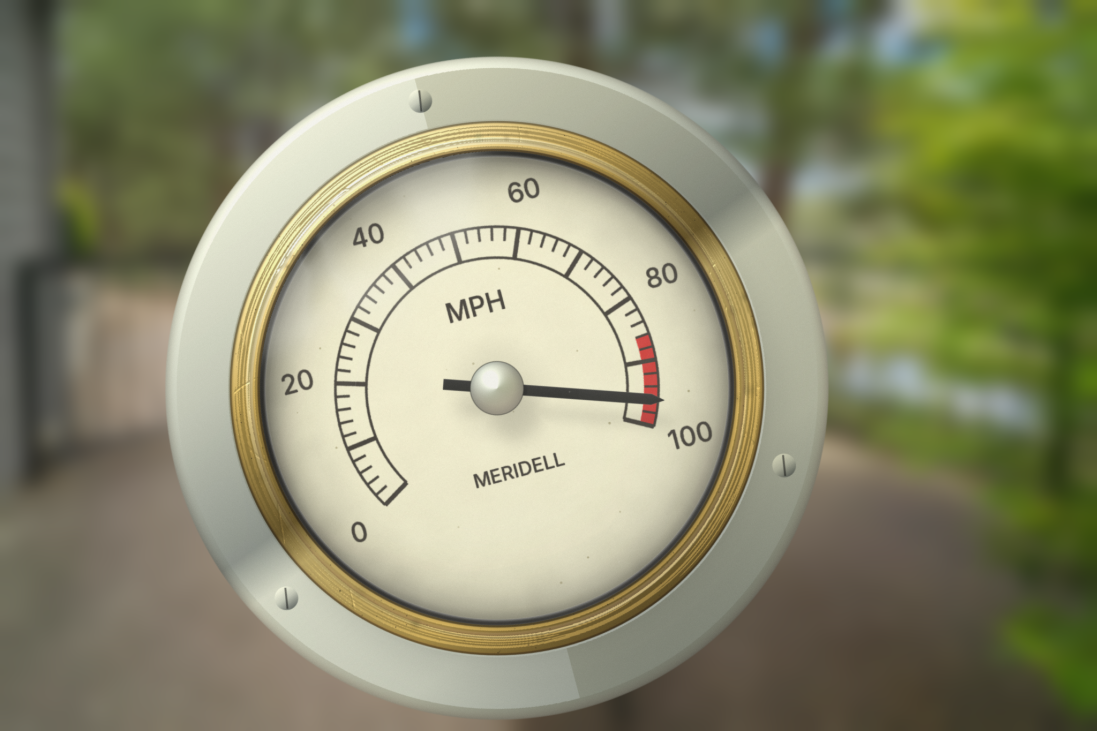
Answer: 96mph
